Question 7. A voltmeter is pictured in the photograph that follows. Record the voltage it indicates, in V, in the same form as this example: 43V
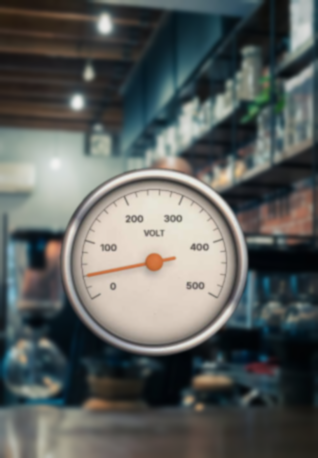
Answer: 40V
